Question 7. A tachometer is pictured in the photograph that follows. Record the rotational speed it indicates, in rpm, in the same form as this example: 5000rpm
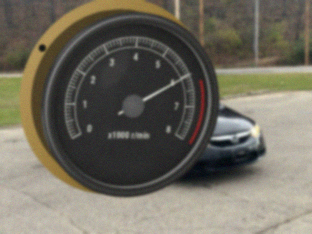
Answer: 6000rpm
